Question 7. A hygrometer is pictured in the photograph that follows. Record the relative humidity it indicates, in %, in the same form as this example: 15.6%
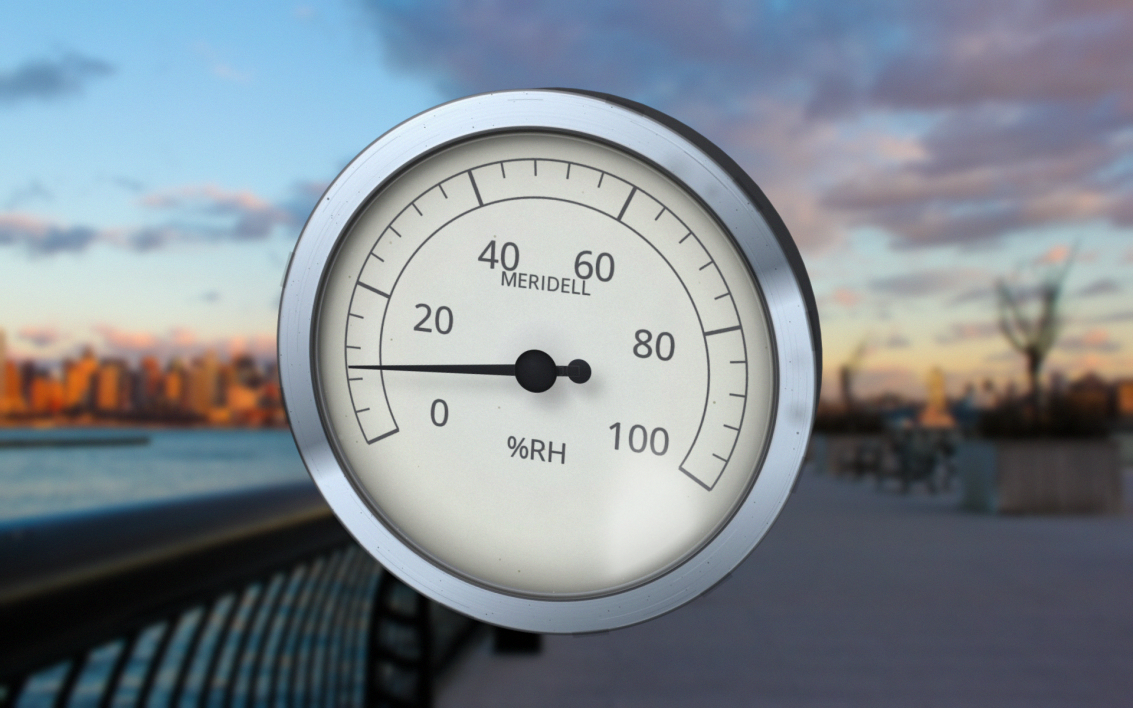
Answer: 10%
